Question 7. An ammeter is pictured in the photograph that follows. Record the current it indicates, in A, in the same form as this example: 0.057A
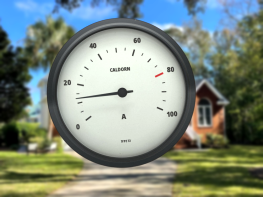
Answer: 12.5A
